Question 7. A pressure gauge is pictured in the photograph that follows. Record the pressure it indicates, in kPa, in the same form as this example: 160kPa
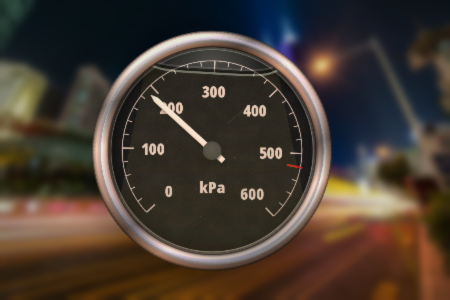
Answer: 190kPa
